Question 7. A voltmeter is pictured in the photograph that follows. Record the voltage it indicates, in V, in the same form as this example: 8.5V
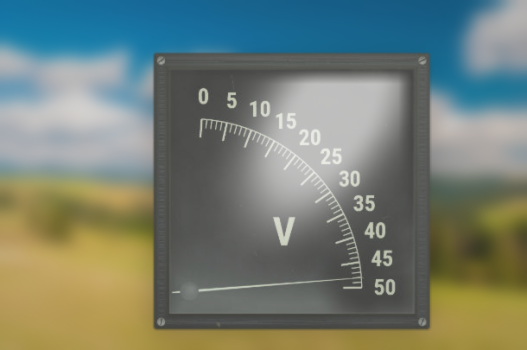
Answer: 48V
